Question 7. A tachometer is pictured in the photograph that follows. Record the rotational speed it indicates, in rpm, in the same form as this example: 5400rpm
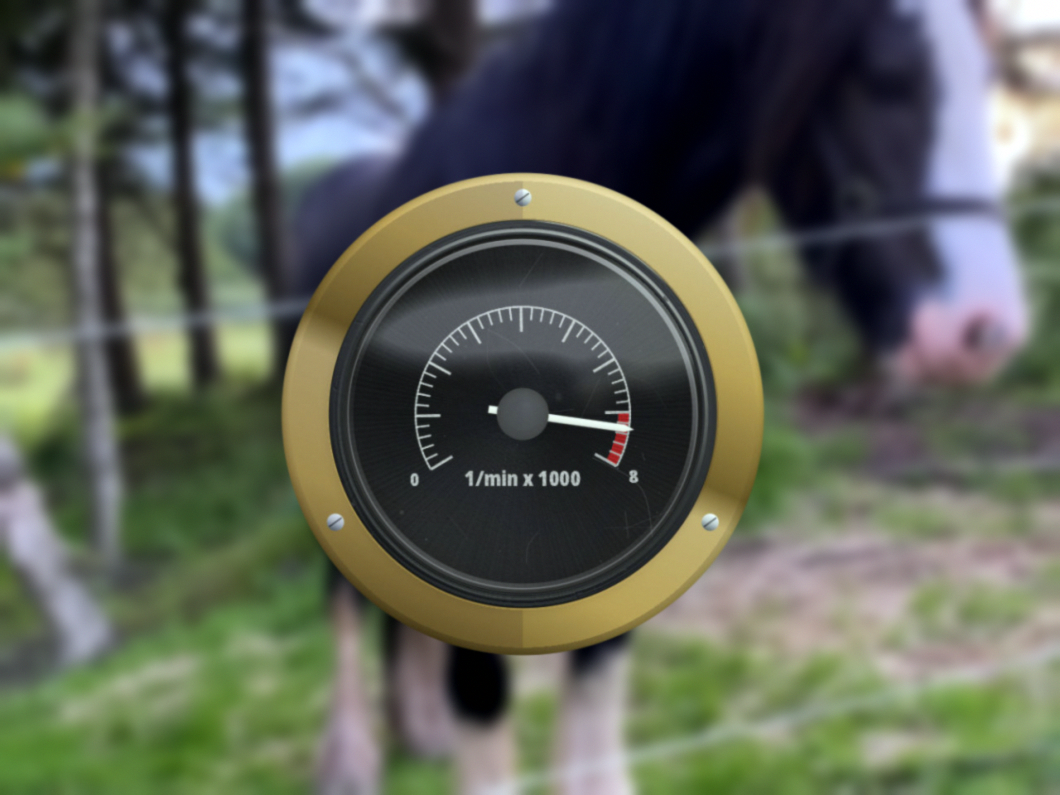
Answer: 7300rpm
